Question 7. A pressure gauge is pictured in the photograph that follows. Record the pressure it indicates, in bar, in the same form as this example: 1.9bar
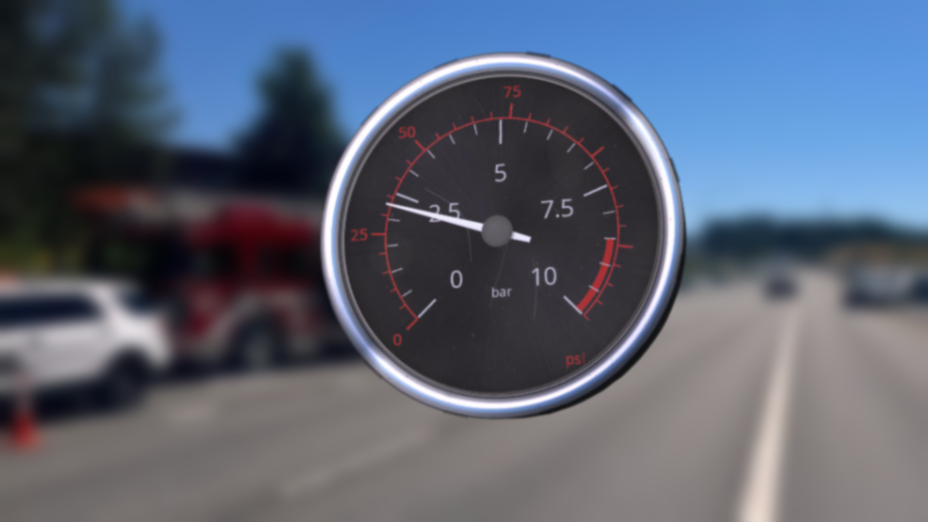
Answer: 2.25bar
